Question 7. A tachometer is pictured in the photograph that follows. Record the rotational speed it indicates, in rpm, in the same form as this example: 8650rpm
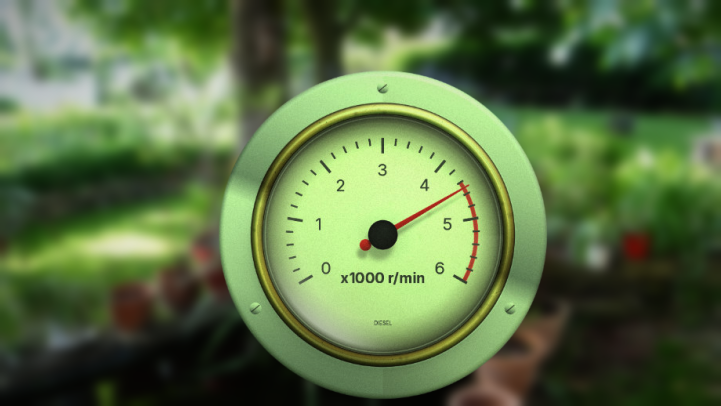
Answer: 4500rpm
